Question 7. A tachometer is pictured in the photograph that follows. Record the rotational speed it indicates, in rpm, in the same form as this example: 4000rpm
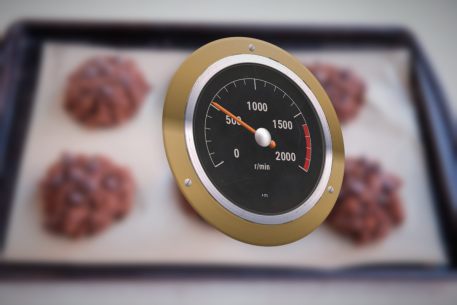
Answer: 500rpm
